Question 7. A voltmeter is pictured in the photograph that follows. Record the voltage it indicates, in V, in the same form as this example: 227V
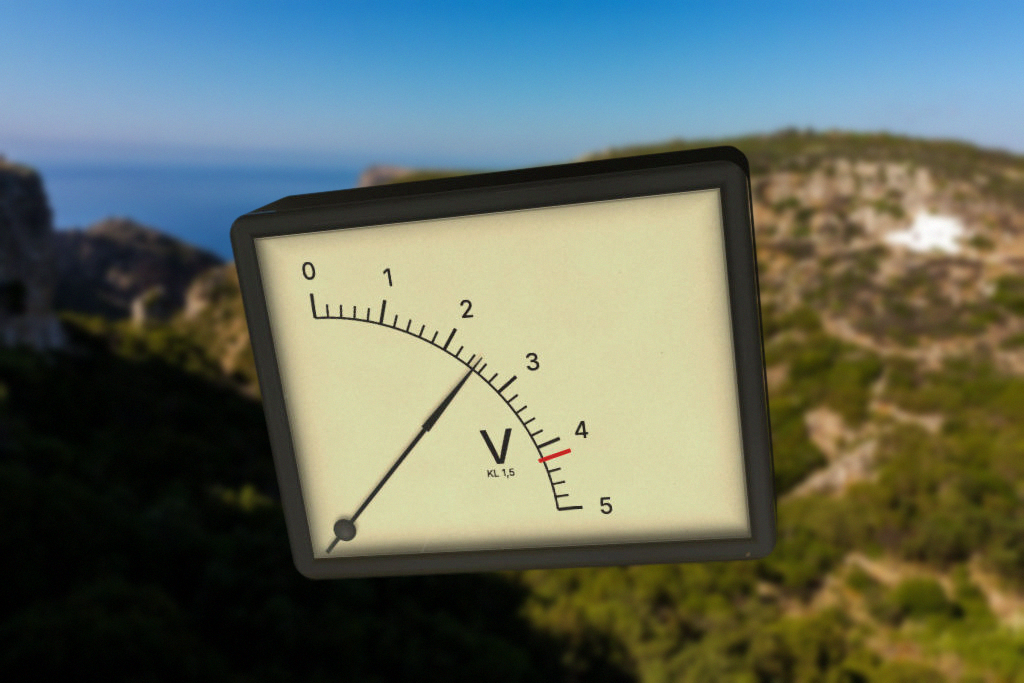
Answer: 2.5V
